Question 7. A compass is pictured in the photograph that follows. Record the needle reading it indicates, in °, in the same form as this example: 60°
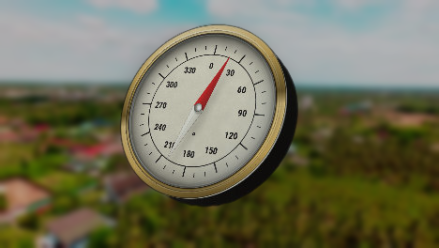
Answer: 20°
